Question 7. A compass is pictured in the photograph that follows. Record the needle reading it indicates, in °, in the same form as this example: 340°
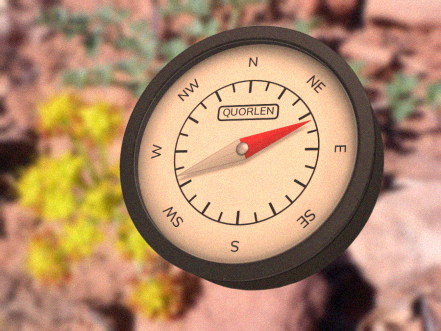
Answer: 67.5°
